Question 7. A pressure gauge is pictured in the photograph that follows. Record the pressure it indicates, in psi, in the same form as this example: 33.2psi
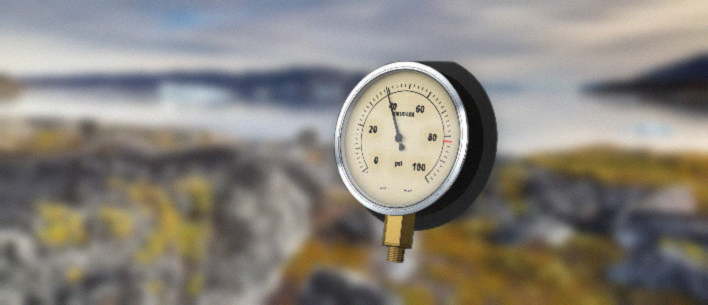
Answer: 40psi
